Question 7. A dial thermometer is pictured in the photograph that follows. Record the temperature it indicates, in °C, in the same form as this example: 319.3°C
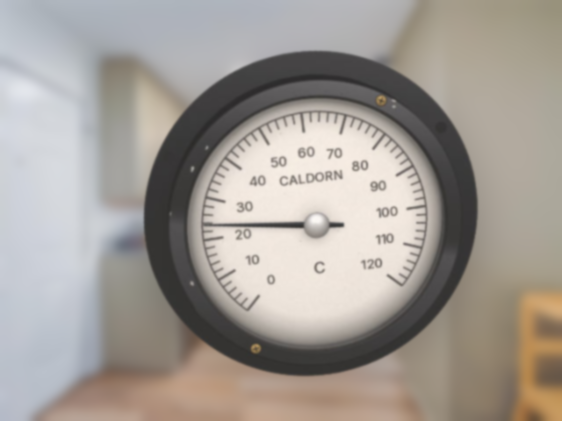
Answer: 24°C
